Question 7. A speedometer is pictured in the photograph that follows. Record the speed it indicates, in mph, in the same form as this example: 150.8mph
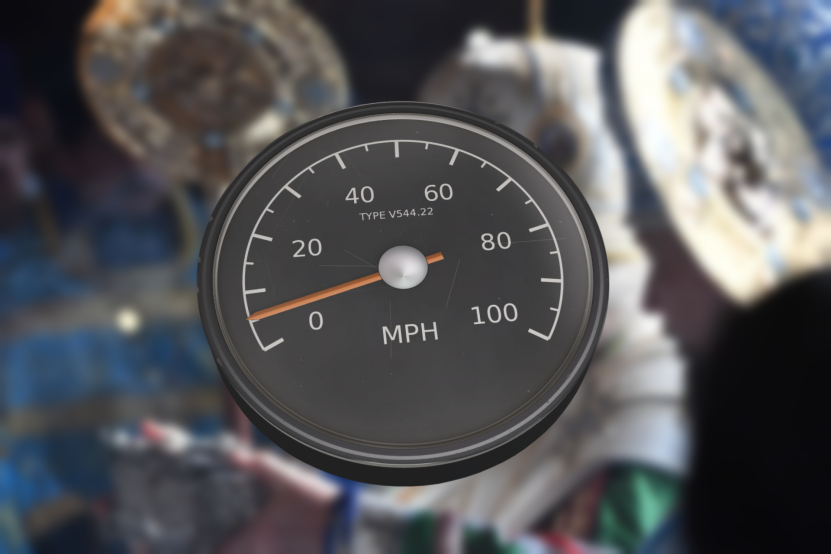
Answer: 5mph
